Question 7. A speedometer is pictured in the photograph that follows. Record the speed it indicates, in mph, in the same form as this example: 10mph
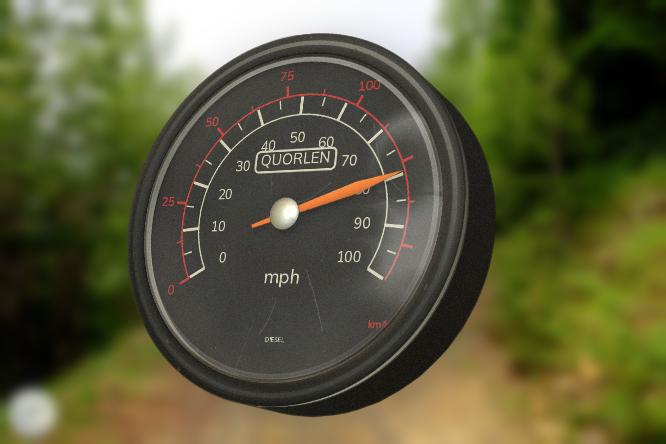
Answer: 80mph
